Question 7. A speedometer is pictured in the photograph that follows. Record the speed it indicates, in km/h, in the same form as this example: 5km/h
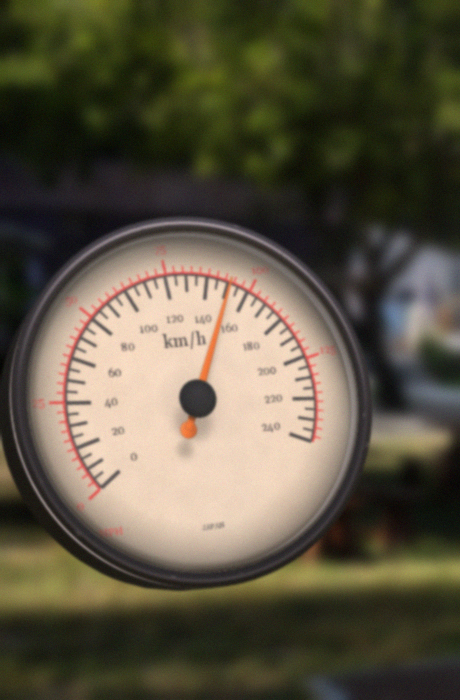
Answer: 150km/h
